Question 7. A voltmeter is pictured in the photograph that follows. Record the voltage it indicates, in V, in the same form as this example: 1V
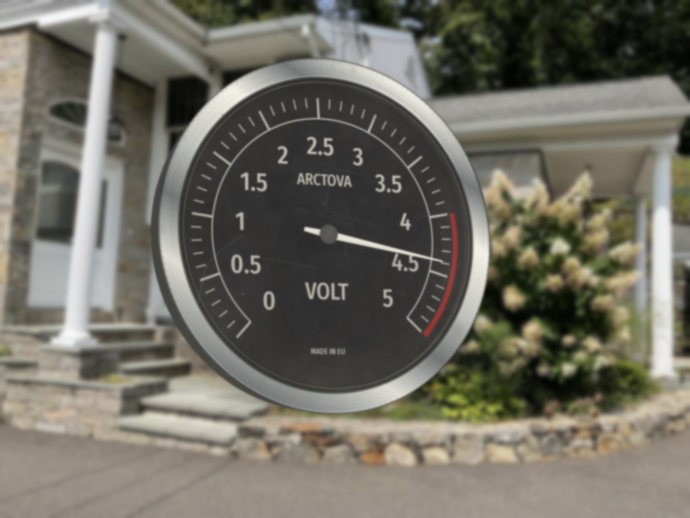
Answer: 4.4V
